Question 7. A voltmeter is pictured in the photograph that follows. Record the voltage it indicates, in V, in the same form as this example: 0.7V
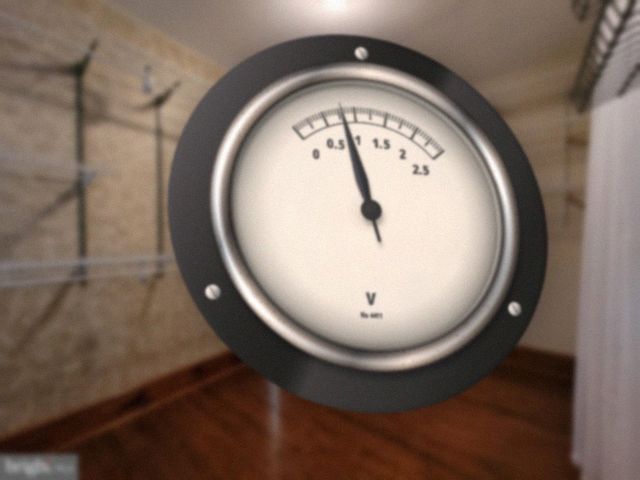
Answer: 0.75V
